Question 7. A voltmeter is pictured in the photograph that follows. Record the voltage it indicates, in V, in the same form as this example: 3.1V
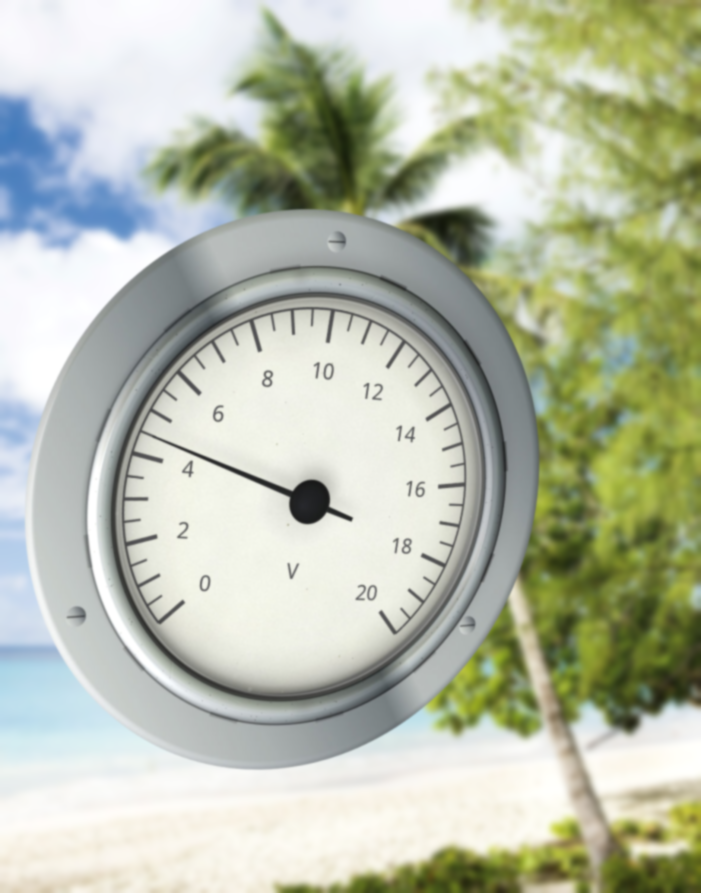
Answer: 4.5V
